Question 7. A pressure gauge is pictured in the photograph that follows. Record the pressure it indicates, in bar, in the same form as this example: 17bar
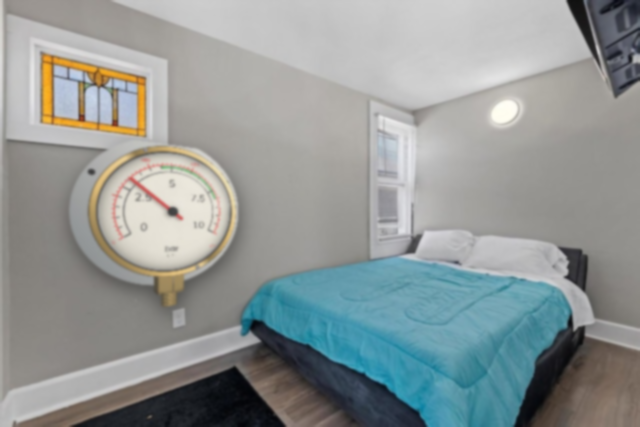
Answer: 3bar
